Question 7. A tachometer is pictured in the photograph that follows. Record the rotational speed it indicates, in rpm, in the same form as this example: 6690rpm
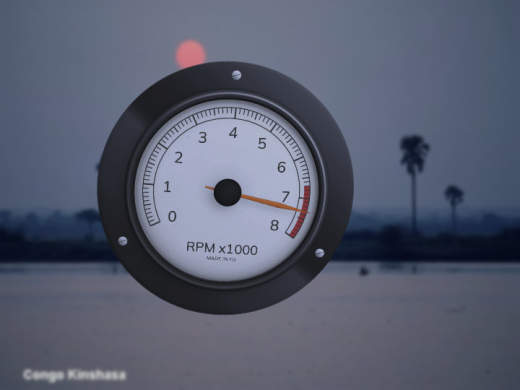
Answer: 7300rpm
